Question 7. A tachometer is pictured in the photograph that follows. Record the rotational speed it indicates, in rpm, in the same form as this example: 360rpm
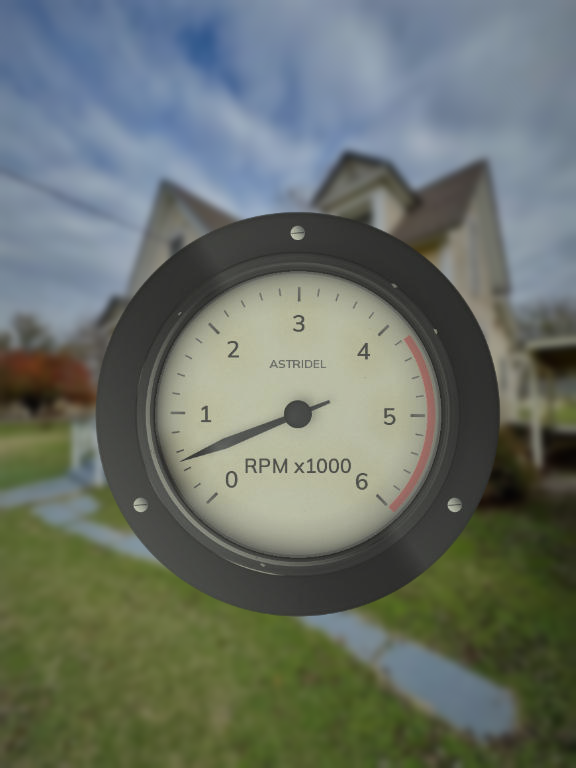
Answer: 500rpm
